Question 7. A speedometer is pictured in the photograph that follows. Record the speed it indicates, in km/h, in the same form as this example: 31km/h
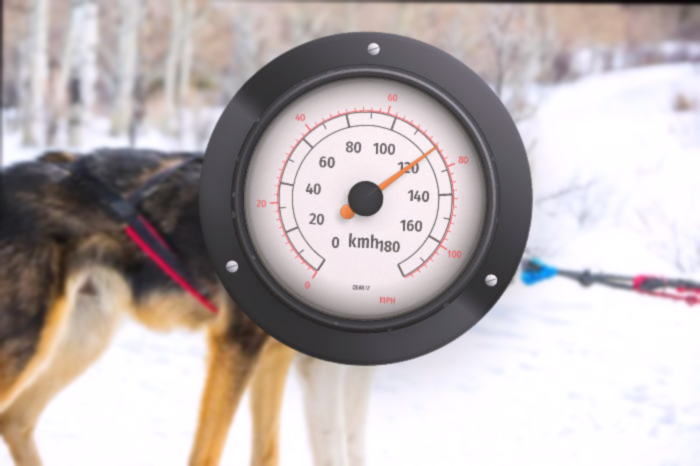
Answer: 120km/h
